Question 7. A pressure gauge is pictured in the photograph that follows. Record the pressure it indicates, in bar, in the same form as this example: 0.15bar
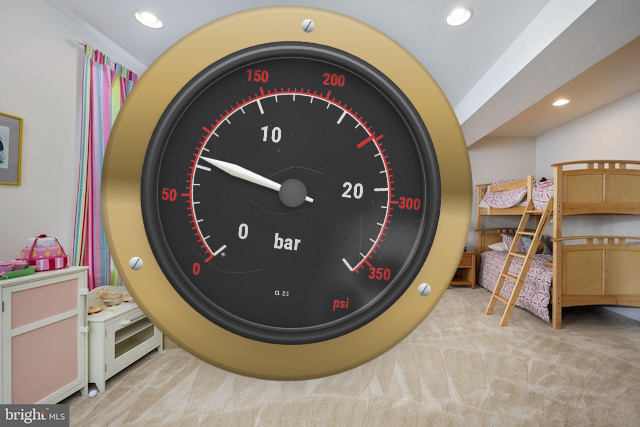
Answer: 5.5bar
